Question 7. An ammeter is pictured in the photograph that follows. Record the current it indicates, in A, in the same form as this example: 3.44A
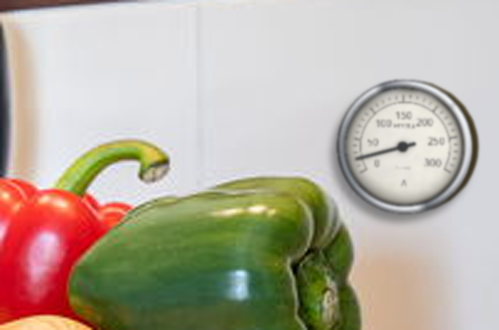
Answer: 20A
